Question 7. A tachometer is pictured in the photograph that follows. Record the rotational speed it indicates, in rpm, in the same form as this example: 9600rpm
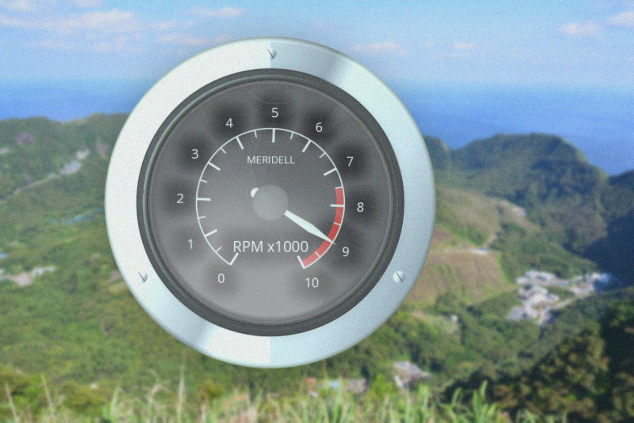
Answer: 9000rpm
